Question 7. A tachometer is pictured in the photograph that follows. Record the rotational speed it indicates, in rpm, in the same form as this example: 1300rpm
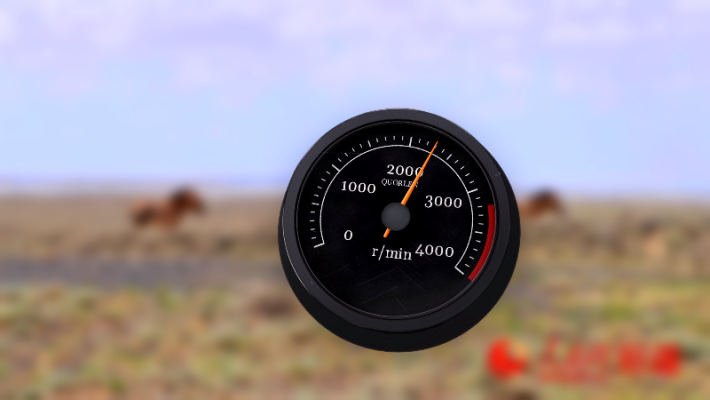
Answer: 2300rpm
